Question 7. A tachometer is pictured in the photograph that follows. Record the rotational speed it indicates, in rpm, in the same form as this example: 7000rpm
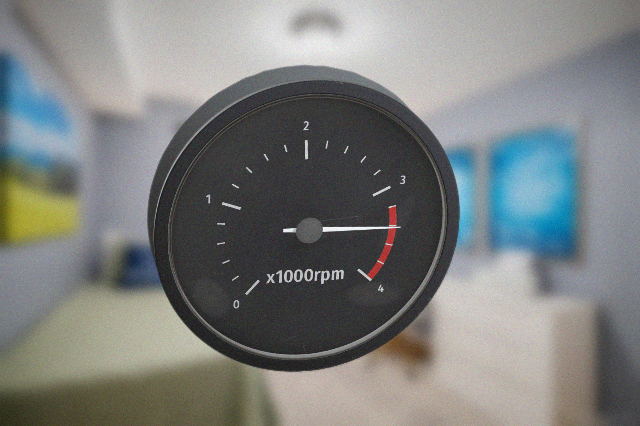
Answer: 3400rpm
